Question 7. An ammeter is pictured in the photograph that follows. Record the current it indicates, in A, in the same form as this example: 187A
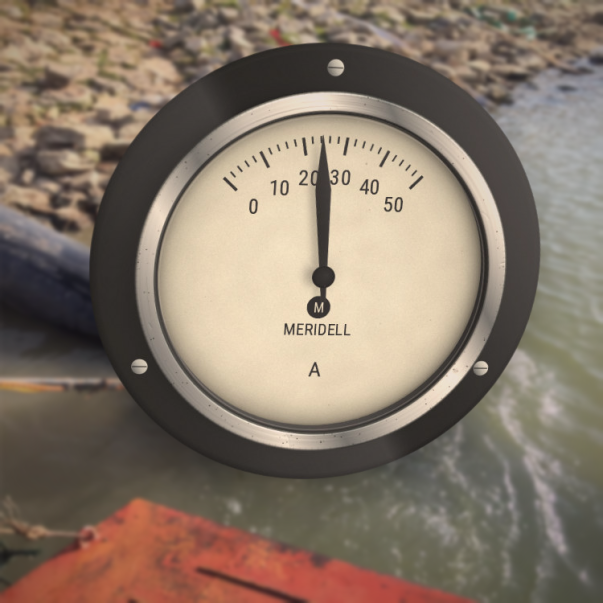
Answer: 24A
